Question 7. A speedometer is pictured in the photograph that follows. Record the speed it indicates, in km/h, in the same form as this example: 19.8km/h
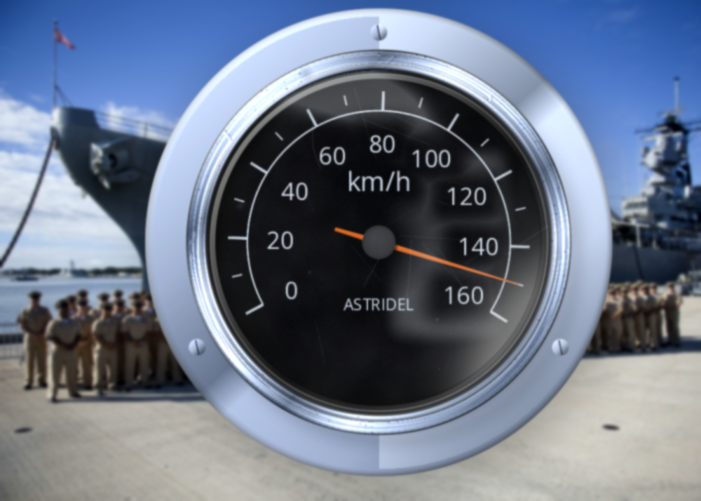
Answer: 150km/h
